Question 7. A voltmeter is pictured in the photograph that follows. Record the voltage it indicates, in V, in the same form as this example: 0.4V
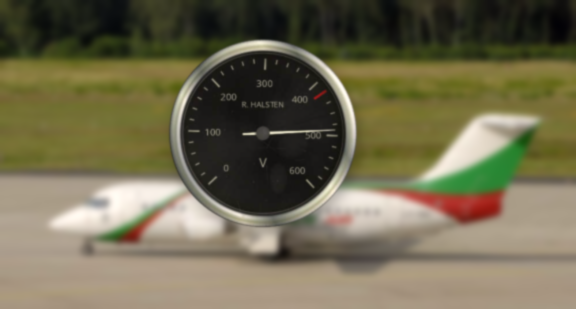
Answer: 490V
